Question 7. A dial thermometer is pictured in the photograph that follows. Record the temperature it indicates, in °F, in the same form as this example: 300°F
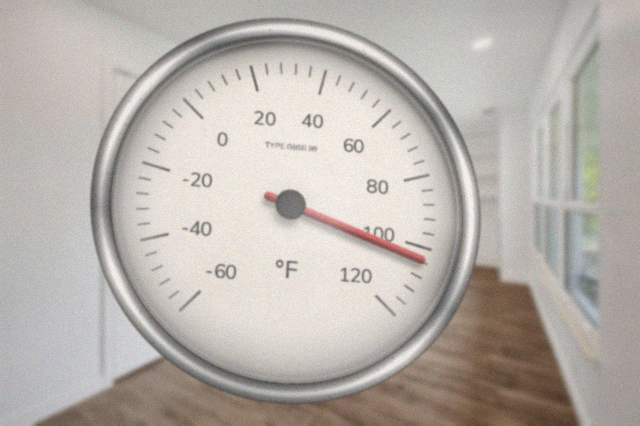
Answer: 104°F
